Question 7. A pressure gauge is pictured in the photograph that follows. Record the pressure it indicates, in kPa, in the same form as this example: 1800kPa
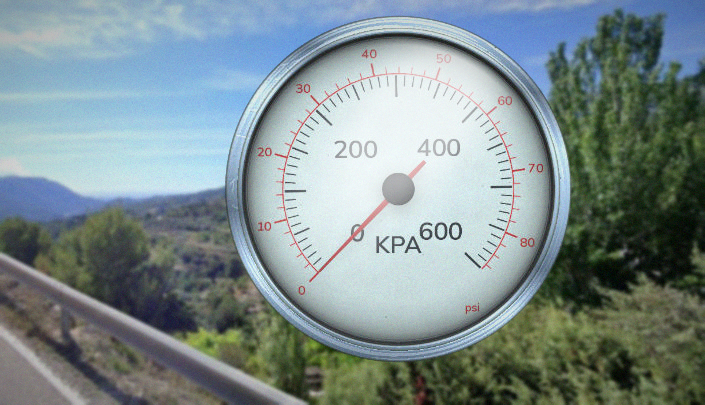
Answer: 0kPa
